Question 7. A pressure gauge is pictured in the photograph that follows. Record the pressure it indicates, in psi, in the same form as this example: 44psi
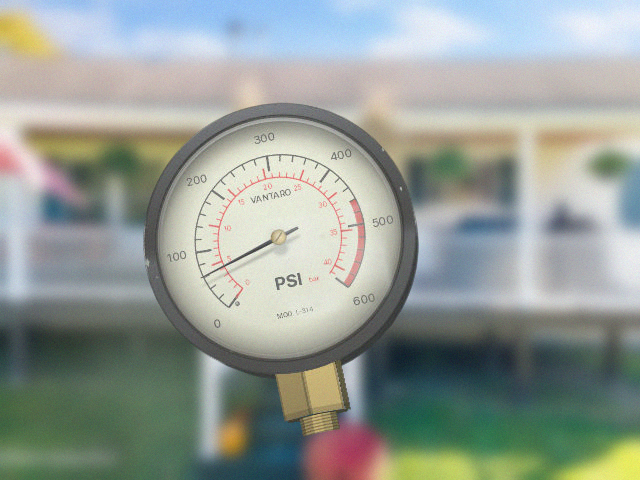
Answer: 60psi
